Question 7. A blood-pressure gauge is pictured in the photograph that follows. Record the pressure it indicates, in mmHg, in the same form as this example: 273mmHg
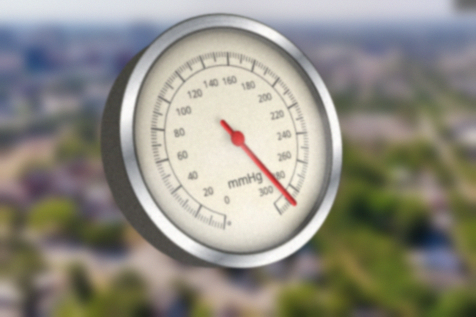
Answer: 290mmHg
